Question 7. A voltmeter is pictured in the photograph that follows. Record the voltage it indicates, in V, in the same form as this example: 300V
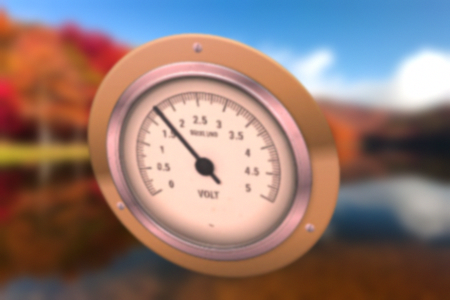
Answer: 1.75V
